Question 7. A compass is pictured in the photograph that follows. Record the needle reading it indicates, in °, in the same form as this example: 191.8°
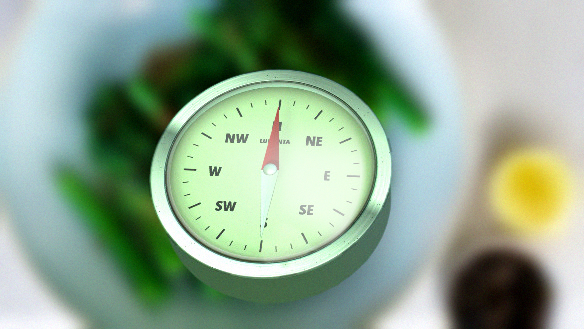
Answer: 0°
